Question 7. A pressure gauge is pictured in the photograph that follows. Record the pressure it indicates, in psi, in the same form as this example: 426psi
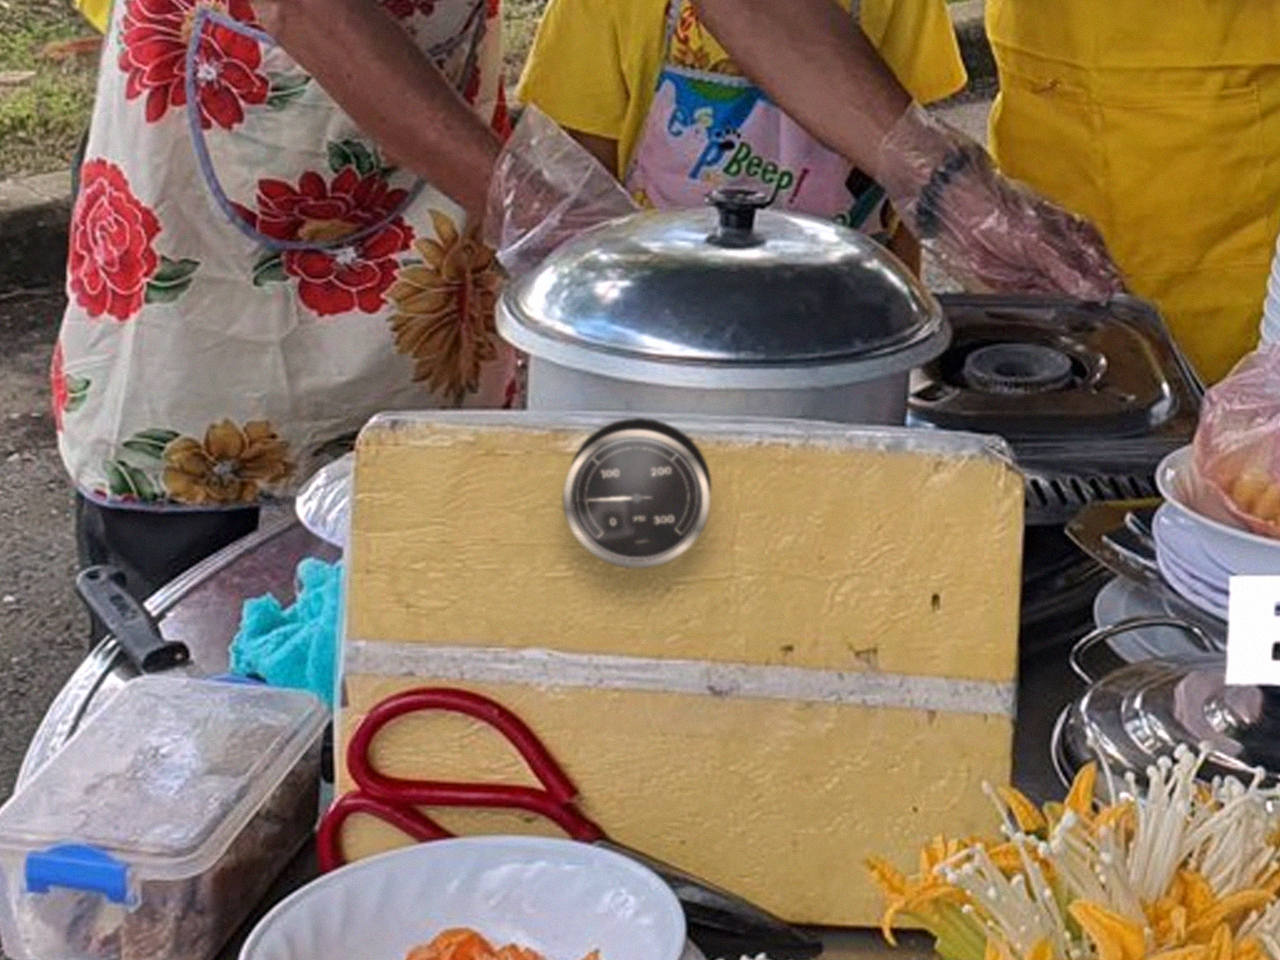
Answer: 50psi
